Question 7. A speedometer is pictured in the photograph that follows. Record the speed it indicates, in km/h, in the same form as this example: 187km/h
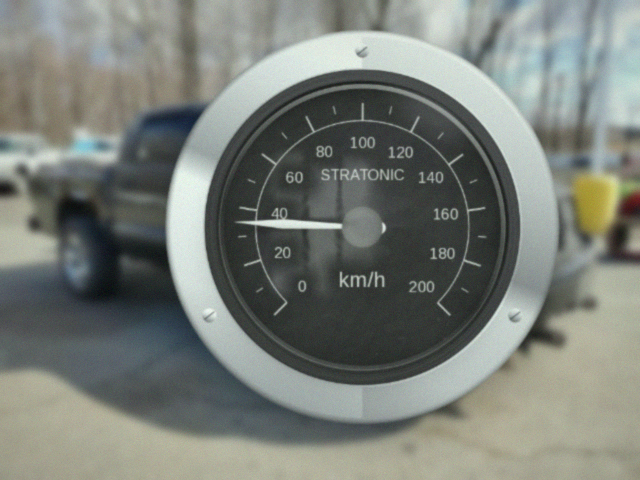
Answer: 35km/h
